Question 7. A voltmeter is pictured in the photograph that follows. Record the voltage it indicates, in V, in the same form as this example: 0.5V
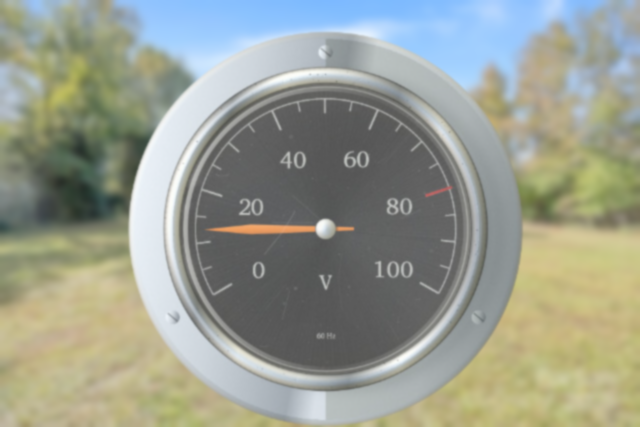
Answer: 12.5V
